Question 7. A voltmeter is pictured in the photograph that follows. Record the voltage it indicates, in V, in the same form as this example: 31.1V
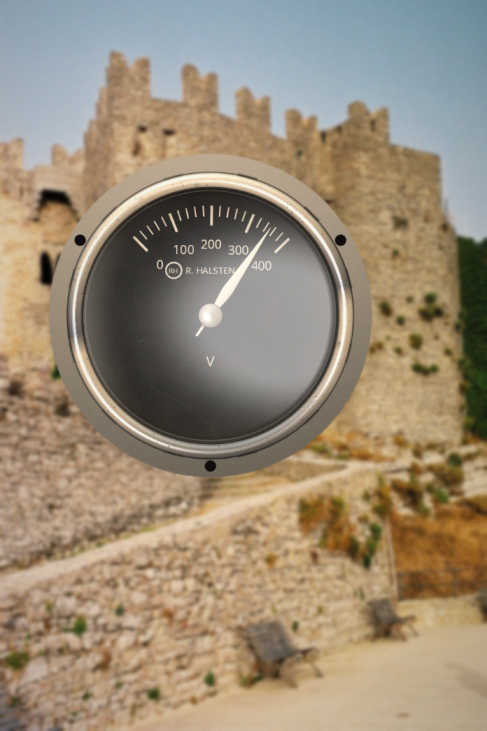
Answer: 350V
